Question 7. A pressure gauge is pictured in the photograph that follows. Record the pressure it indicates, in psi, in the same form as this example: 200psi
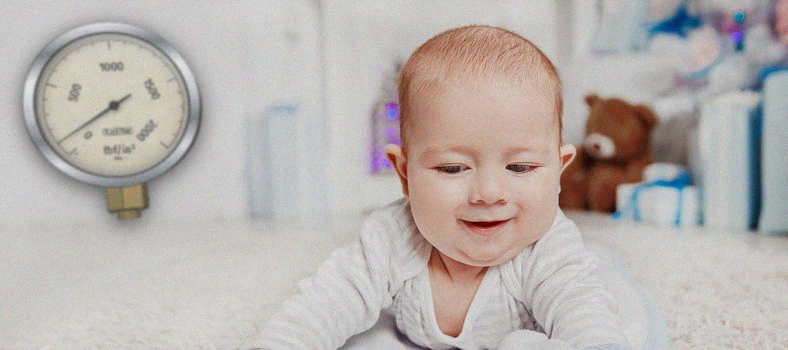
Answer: 100psi
